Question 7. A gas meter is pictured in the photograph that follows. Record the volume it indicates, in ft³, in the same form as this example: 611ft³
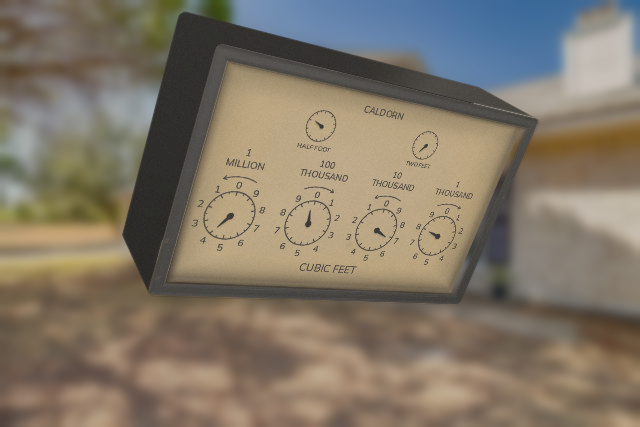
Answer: 396800ft³
